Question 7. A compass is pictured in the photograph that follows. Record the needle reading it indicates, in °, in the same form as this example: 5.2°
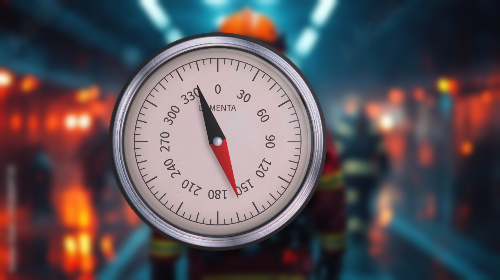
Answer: 160°
